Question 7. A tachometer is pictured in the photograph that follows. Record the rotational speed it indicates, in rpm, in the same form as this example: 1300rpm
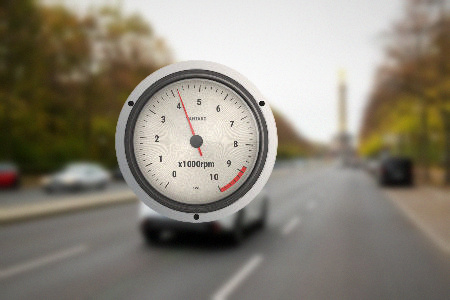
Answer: 4200rpm
